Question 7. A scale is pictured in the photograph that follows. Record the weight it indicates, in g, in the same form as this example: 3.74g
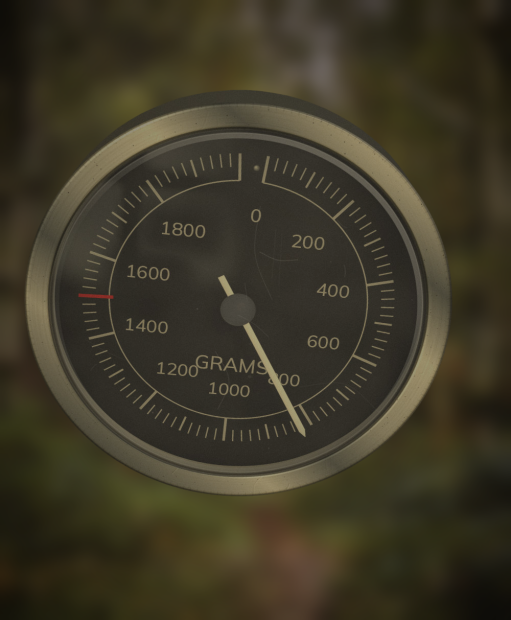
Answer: 820g
